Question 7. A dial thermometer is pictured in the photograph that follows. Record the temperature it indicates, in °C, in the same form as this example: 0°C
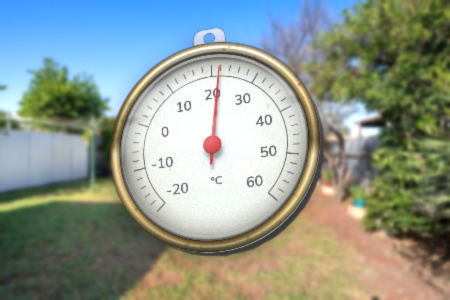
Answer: 22°C
